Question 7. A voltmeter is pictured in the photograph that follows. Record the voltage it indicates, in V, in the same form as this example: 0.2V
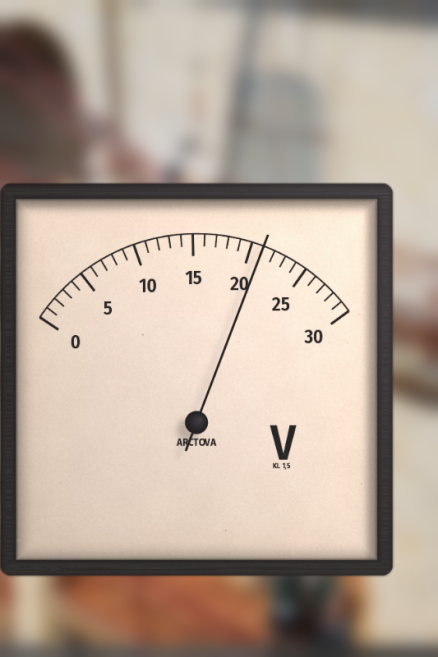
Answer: 21V
